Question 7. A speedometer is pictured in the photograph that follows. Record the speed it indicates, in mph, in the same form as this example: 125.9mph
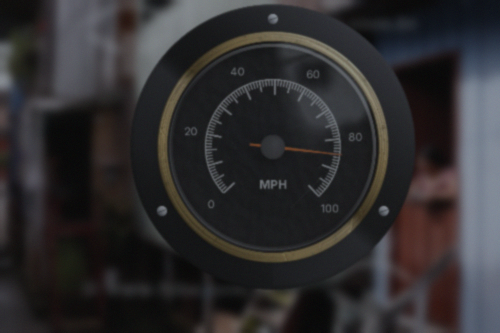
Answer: 85mph
